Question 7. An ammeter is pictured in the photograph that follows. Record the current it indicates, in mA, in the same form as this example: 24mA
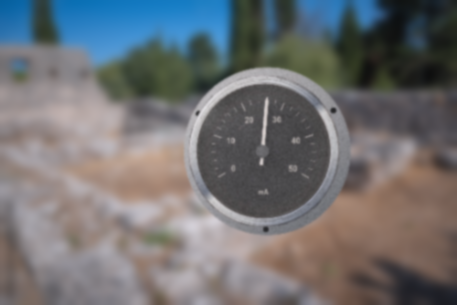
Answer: 26mA
